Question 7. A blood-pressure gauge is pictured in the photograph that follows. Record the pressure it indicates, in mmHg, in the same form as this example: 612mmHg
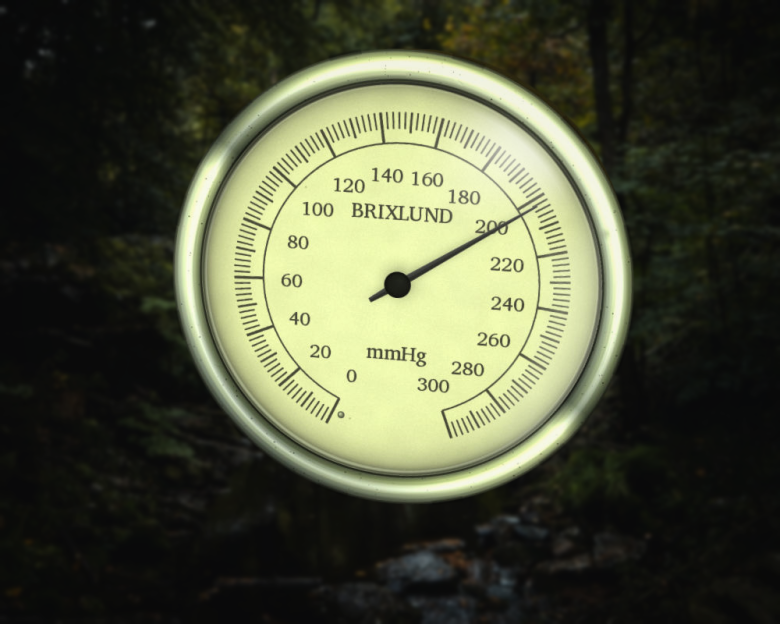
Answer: 202mmHg
